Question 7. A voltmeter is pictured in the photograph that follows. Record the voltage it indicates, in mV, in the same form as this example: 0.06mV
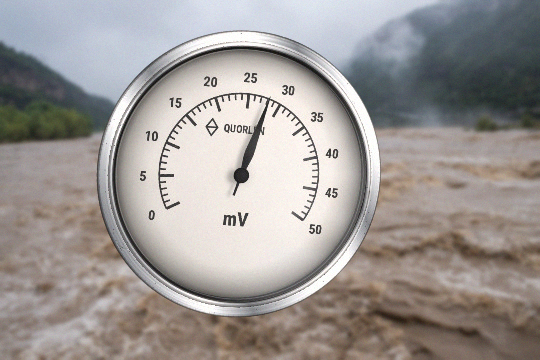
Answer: 28mV
